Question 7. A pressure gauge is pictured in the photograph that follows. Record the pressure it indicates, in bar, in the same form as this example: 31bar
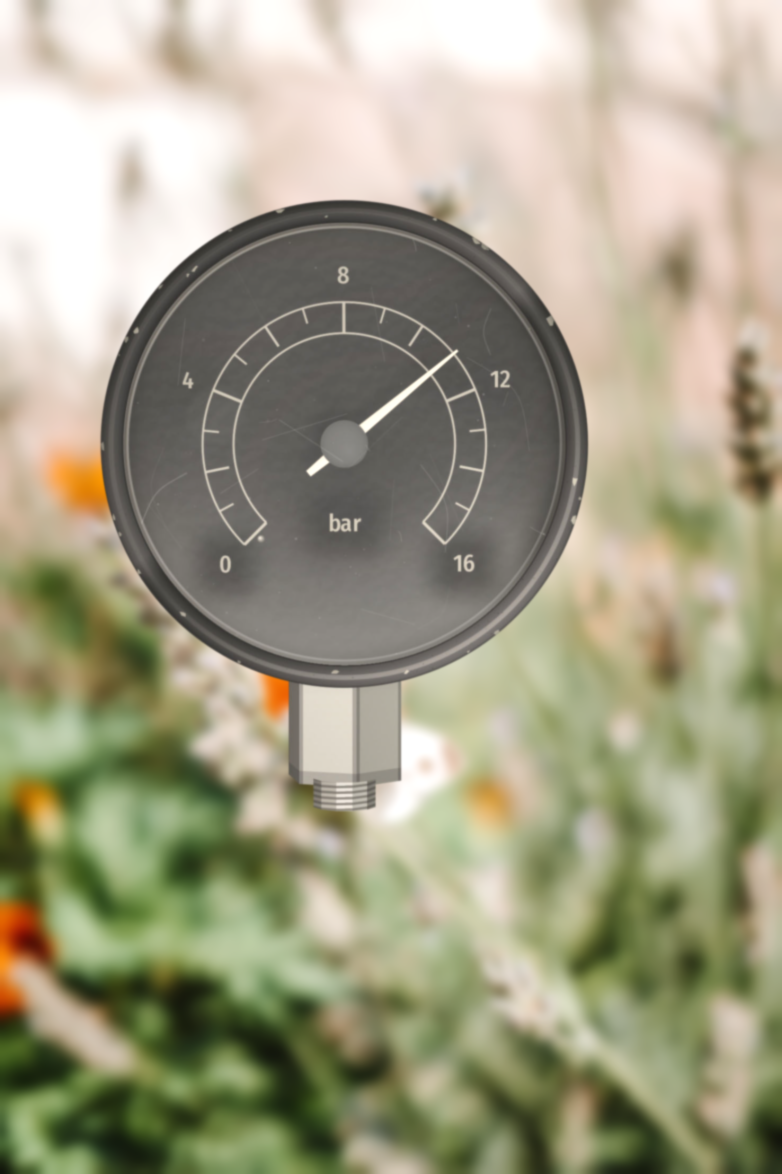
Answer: 11bar
